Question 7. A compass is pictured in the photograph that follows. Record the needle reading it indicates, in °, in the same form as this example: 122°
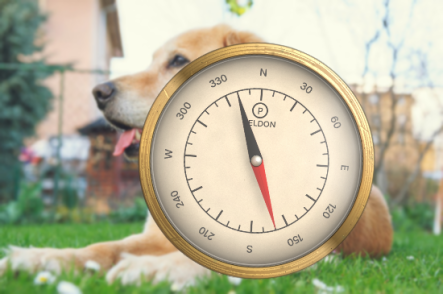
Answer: 160°
